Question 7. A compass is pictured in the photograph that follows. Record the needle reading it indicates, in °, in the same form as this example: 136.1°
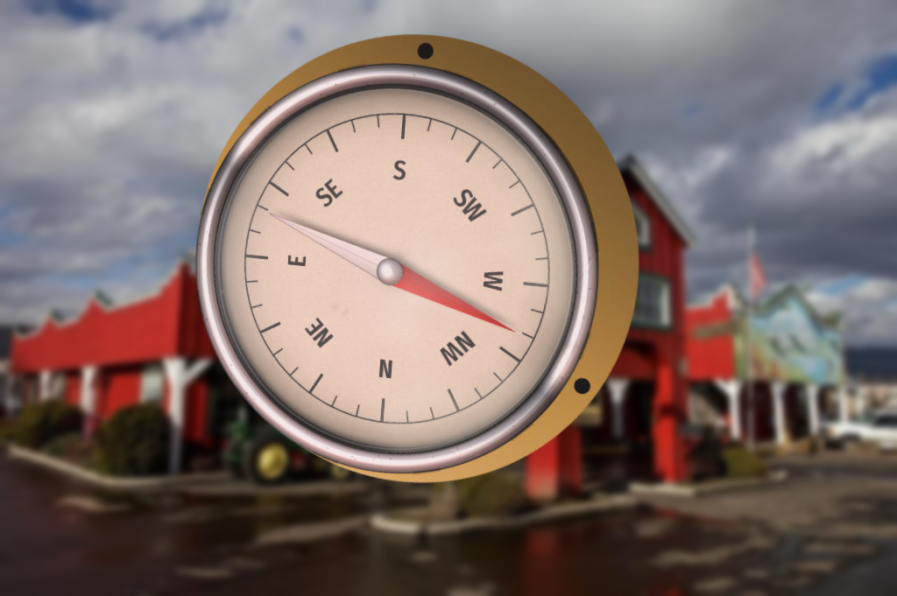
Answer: 290°
